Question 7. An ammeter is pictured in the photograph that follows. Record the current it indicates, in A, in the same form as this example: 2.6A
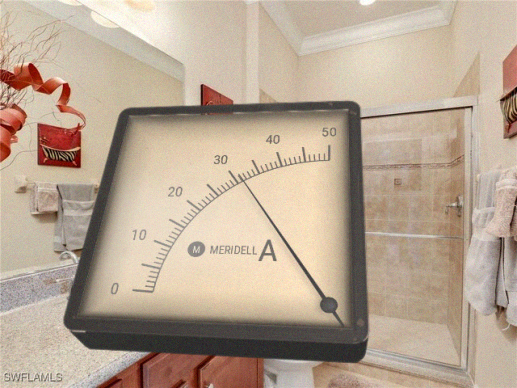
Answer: 31A
